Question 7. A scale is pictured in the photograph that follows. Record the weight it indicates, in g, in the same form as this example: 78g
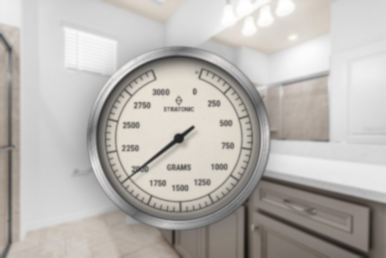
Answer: 2000g
